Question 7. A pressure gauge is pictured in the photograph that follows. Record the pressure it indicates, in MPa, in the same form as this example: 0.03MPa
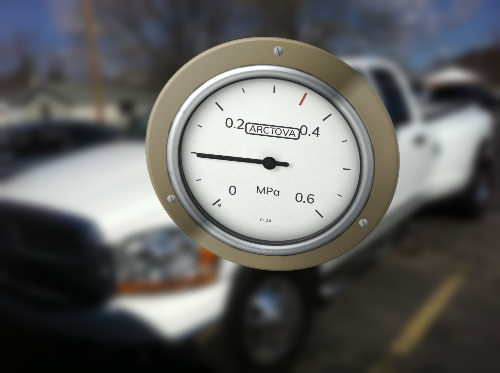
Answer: 0.1MPa
